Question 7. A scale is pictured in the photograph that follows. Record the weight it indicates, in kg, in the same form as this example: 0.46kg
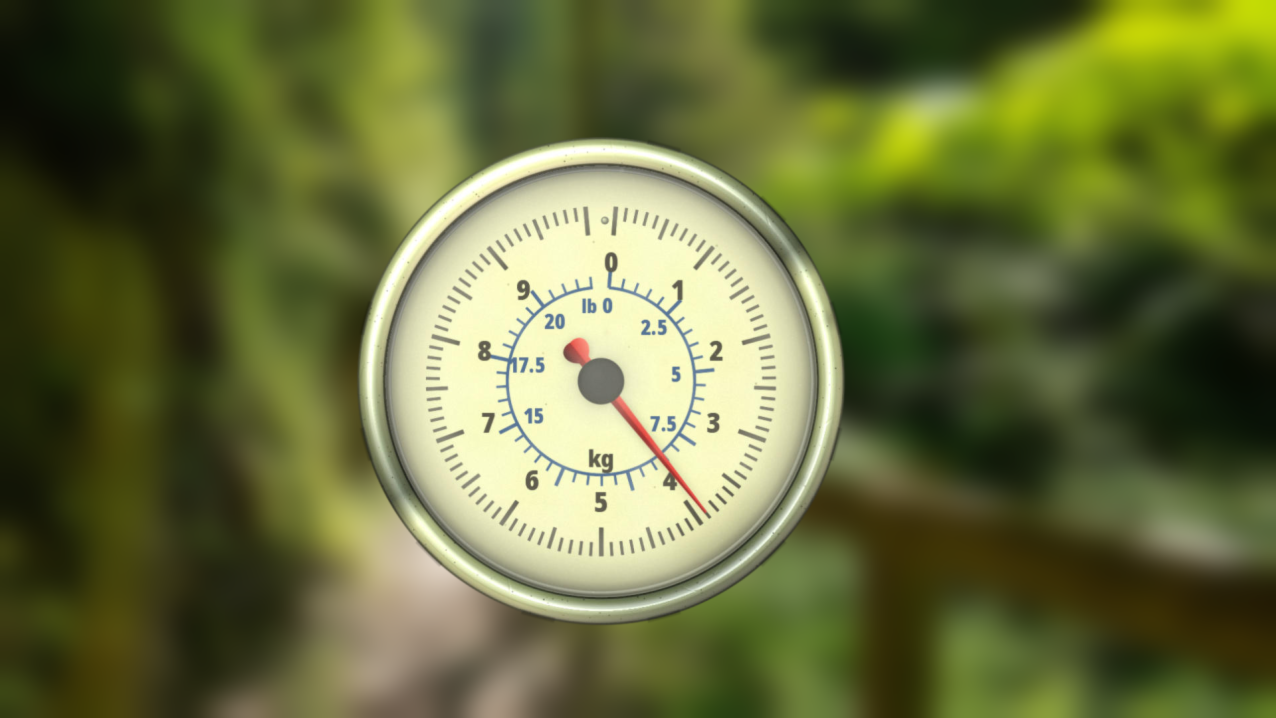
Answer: 3.9kg
